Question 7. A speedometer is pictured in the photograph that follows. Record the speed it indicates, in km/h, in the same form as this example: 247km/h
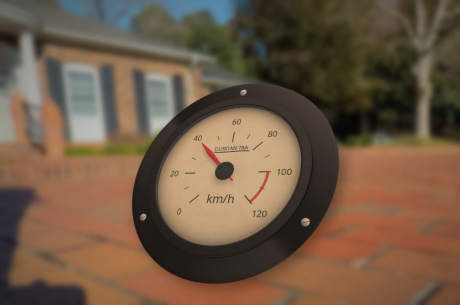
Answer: 40km/h
